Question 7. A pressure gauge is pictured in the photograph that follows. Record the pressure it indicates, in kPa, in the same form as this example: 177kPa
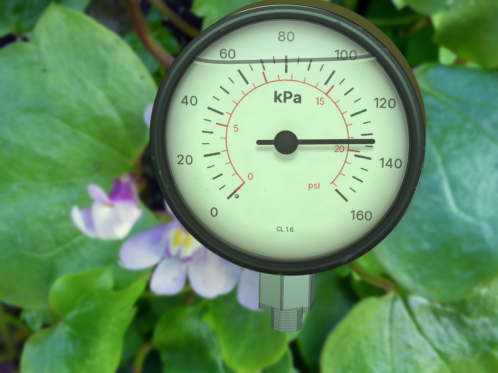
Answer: 132.5kPa
